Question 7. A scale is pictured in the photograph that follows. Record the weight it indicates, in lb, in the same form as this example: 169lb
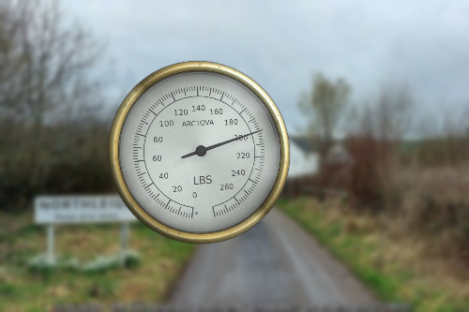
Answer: 200lb
